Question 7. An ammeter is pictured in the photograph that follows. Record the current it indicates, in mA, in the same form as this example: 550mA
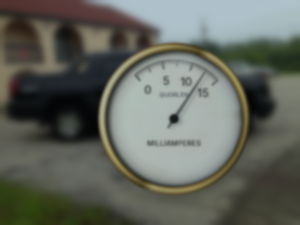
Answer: 12.5mA
